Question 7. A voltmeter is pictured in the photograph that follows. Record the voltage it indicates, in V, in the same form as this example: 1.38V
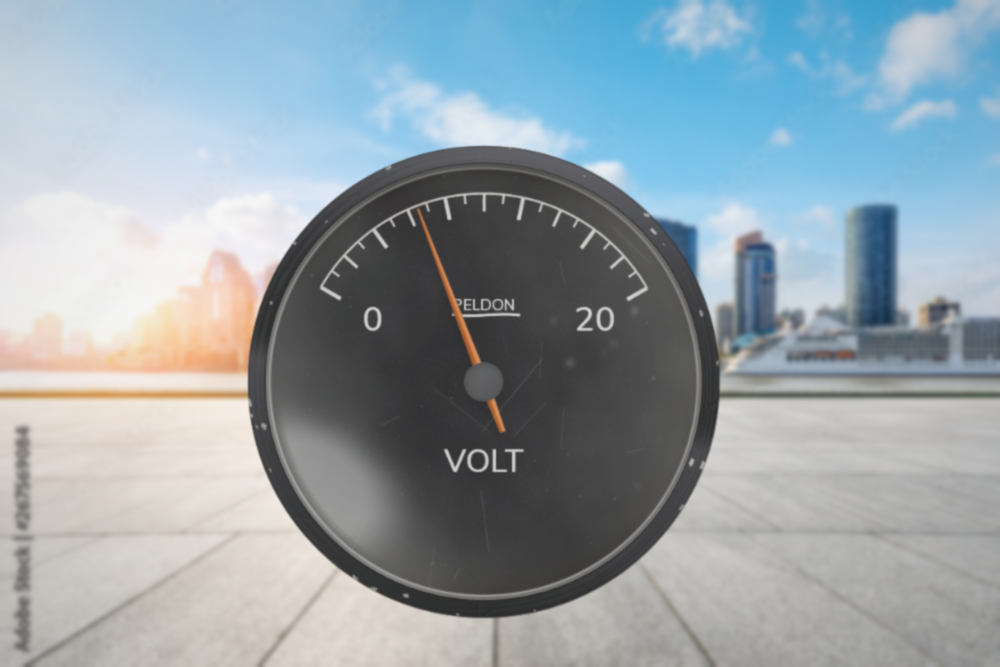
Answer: 6.5V
